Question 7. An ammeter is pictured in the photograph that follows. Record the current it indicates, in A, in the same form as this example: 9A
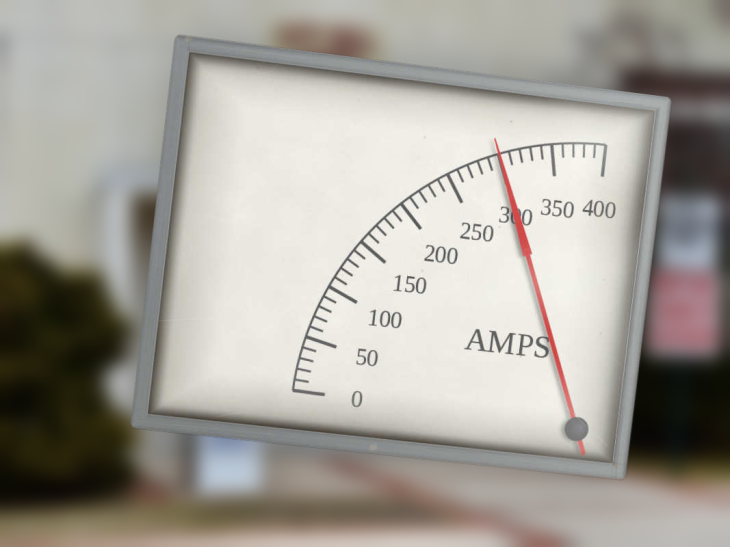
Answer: 300A
